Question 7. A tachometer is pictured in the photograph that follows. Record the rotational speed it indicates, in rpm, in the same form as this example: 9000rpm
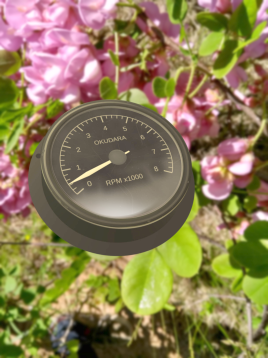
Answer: 400rpm
